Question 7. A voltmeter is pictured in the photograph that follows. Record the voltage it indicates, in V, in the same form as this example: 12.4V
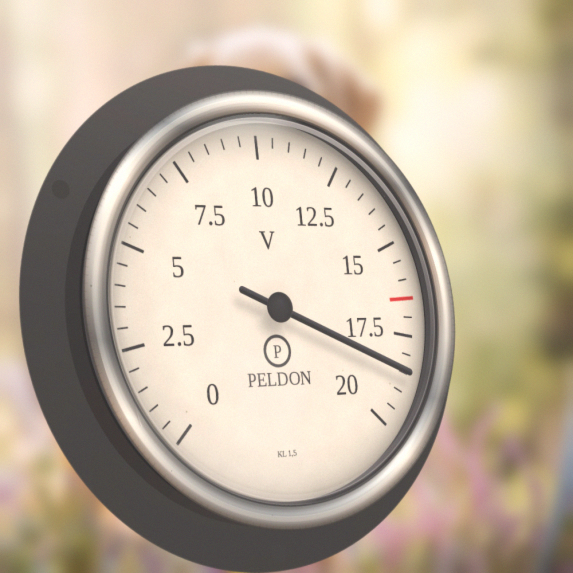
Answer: 18.5V
